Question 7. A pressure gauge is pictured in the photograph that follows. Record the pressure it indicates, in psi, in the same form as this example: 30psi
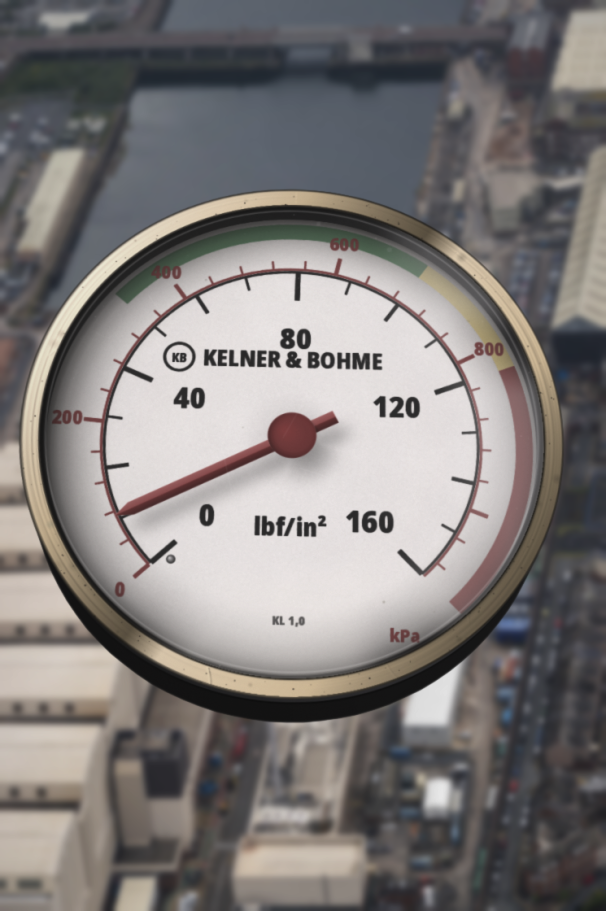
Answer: 10psi
